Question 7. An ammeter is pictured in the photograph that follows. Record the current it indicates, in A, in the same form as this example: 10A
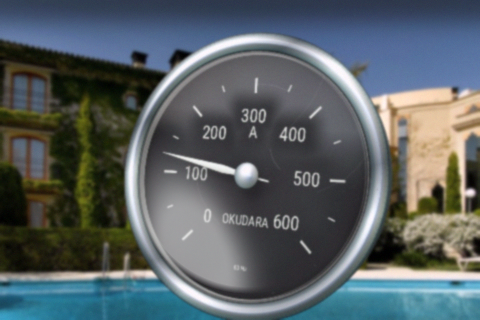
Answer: 125A
